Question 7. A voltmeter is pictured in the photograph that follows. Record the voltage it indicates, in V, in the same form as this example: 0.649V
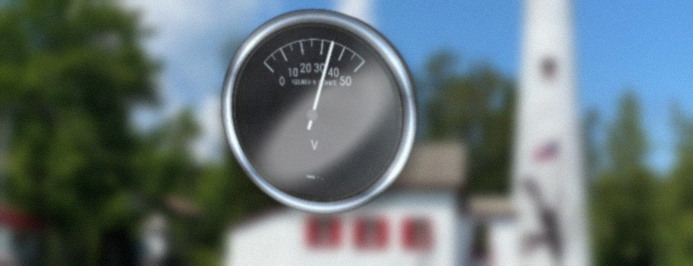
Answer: 35V
